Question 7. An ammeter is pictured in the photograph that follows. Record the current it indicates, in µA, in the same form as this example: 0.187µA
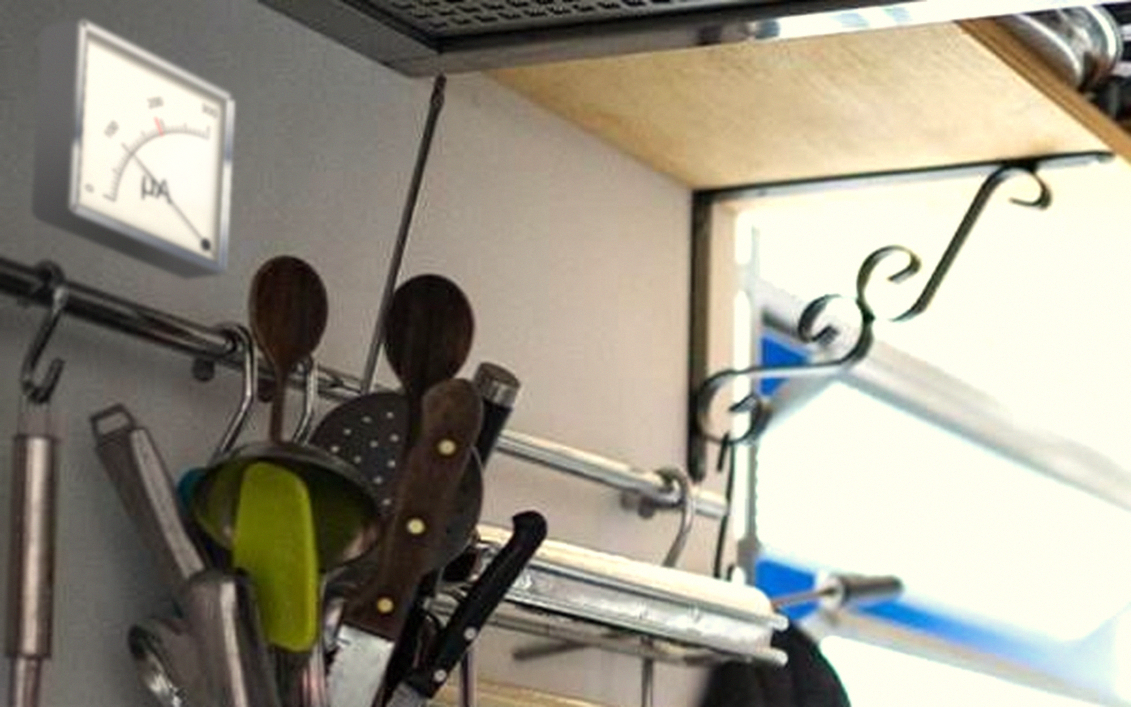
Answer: 100µA
